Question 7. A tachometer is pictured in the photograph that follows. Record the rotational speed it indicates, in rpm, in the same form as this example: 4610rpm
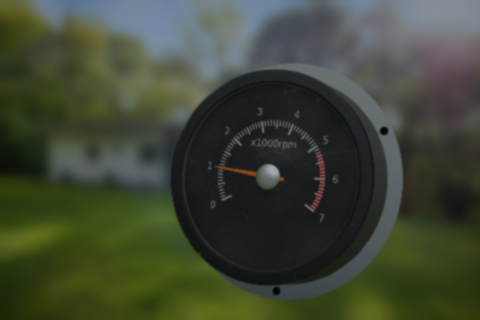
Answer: 1000rpm
